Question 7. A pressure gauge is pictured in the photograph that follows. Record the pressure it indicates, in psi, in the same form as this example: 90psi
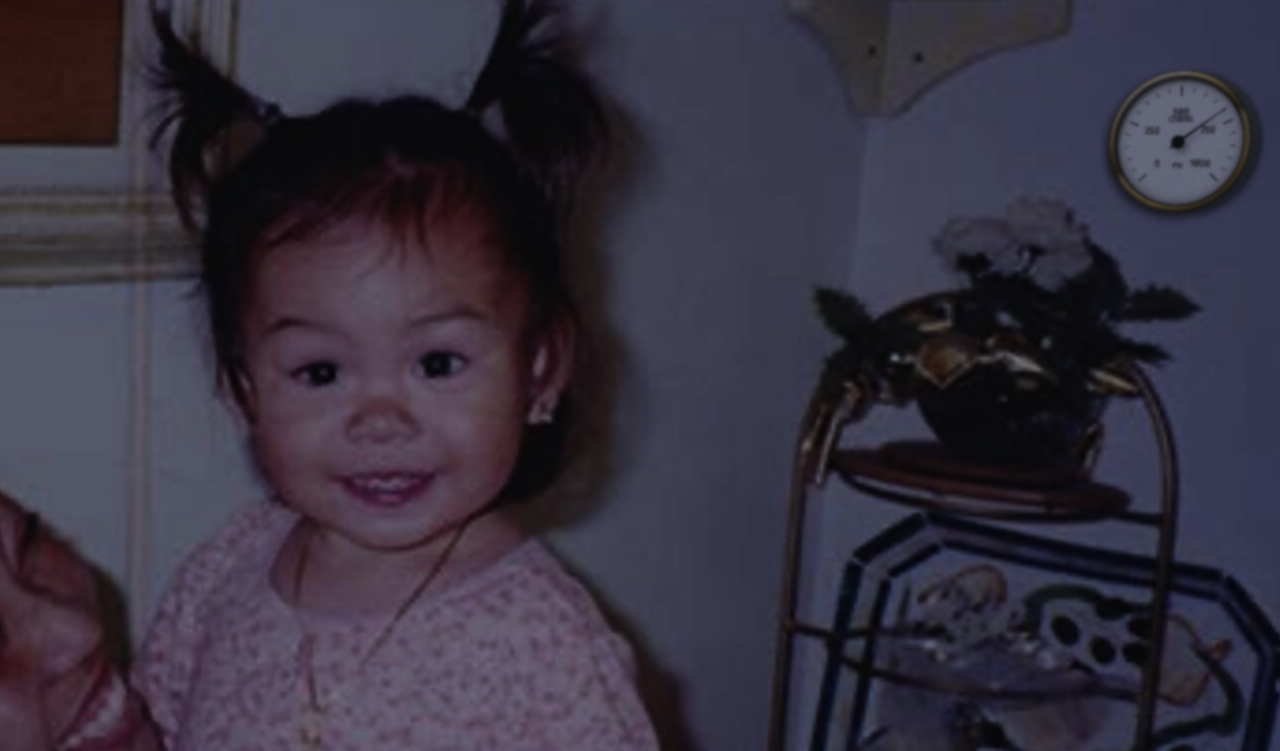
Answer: 700psi
